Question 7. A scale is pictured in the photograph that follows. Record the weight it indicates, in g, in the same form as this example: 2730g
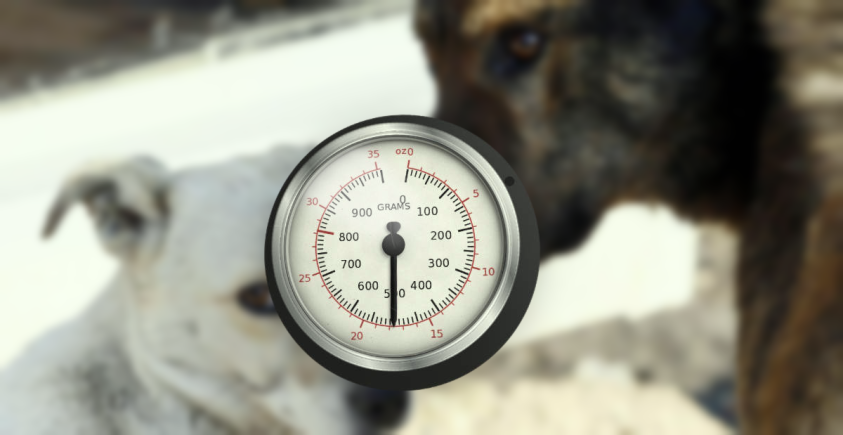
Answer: 500g
